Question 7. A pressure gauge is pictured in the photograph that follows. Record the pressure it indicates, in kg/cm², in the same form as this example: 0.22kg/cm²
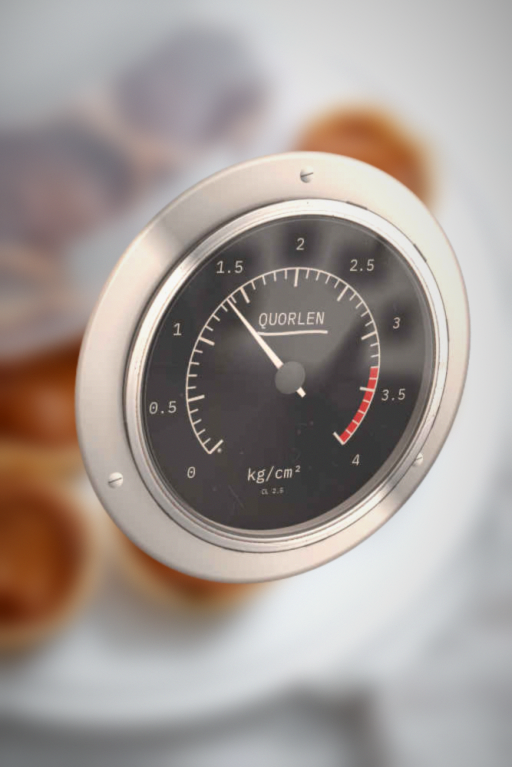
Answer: 1.35kg/cm²
